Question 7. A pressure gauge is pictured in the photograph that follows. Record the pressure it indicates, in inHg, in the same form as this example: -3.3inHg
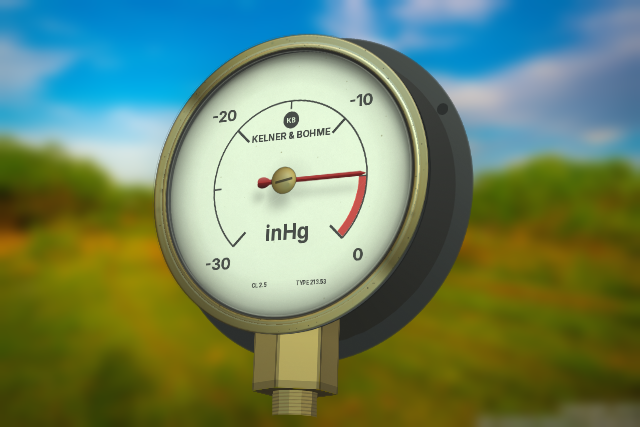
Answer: -5inHg
